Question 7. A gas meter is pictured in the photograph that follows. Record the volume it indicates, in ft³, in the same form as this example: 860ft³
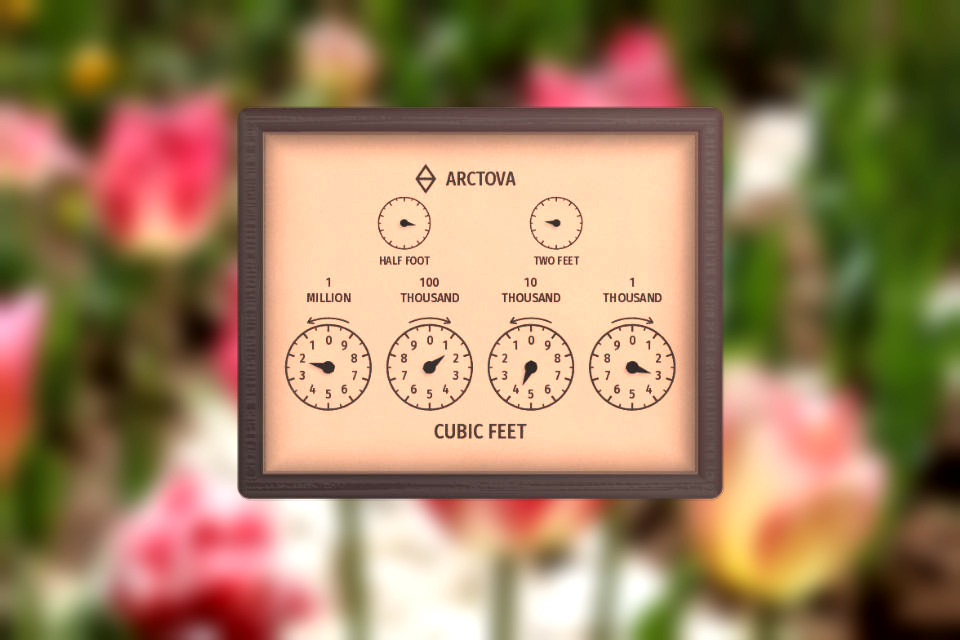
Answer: 214300ft³
